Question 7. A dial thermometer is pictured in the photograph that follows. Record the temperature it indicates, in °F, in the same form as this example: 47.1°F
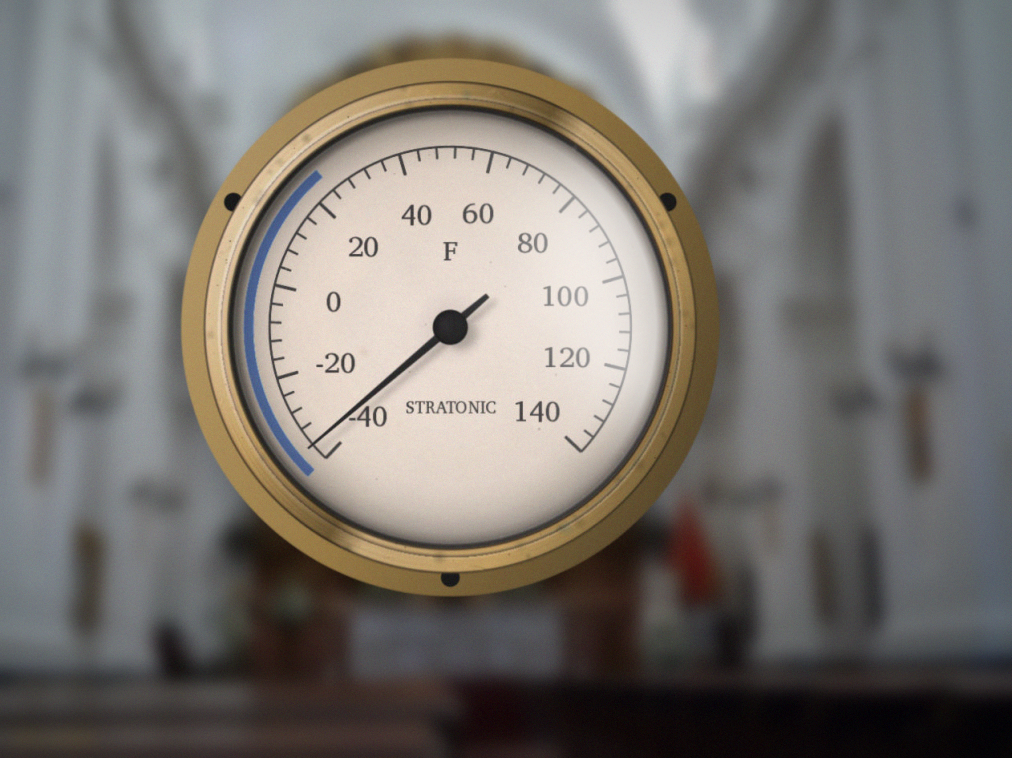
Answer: -36°F
